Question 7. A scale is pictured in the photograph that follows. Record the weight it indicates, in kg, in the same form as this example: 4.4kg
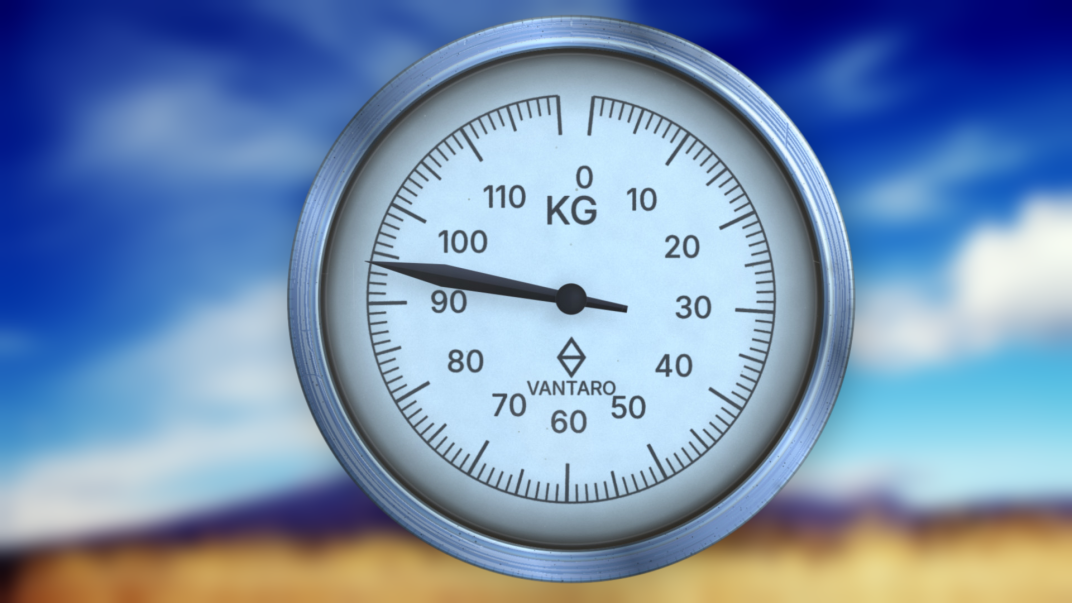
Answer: 94kg
